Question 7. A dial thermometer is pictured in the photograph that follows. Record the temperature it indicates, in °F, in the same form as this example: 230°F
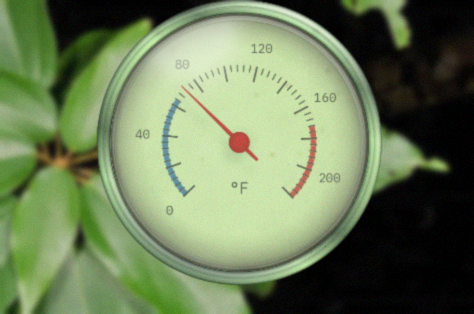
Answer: 72°F
